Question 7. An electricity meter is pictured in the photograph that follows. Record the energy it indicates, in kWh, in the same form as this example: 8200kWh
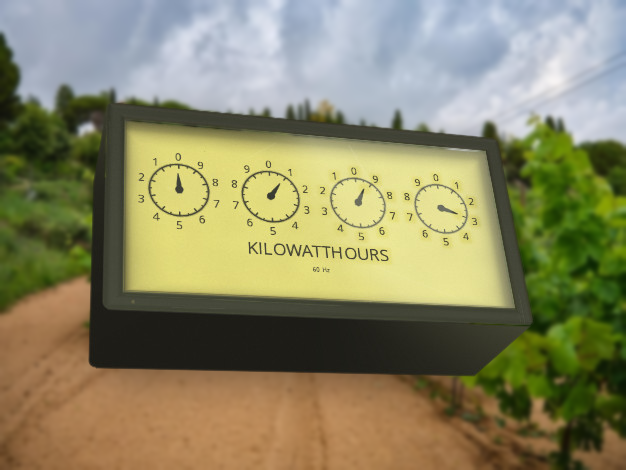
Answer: 93kWh
